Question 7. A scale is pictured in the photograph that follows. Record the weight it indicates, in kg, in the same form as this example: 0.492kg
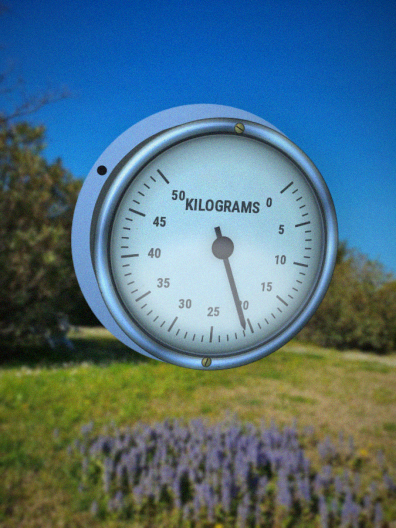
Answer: 21kg
